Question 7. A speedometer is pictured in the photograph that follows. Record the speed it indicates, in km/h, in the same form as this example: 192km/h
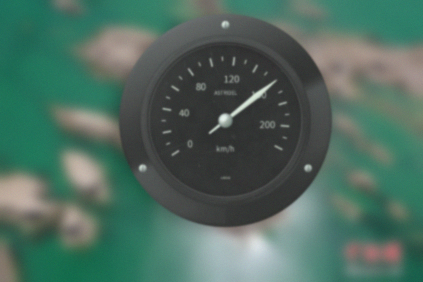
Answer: 160km/h
